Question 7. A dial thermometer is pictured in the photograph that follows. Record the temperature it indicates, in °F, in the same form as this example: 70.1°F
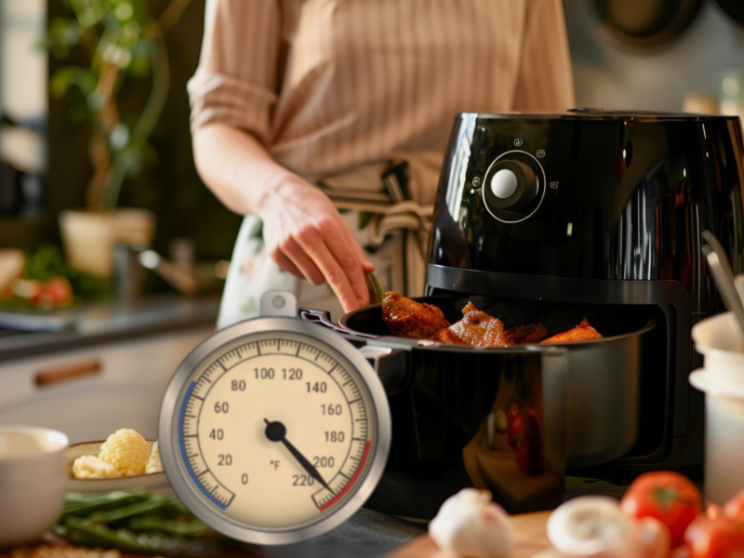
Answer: 210°F
